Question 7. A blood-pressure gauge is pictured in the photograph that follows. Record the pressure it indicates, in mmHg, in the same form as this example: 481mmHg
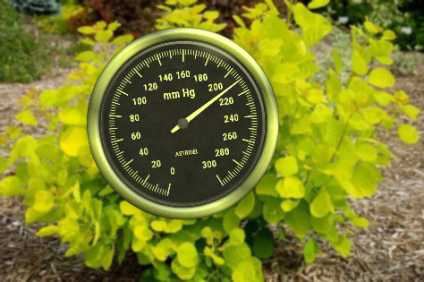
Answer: 210mmHg
